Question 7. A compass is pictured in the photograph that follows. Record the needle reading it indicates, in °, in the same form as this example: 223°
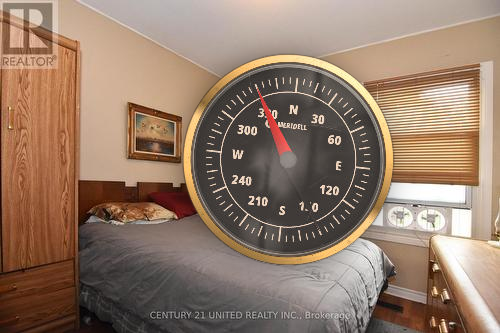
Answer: 330°
